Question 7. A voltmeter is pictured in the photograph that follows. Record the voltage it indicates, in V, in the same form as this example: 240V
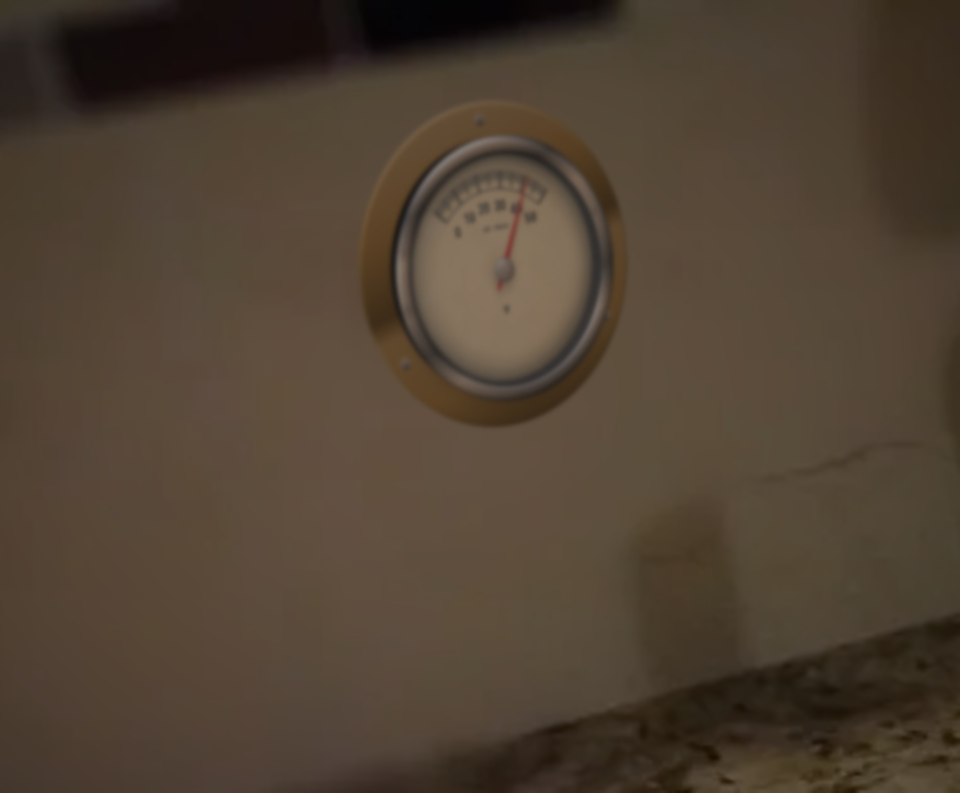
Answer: 40V
